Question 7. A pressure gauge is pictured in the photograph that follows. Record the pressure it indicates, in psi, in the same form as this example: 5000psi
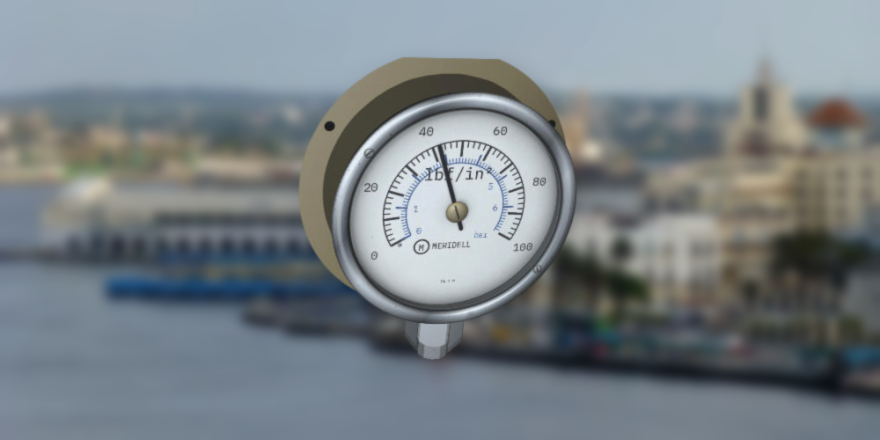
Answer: 42psi
